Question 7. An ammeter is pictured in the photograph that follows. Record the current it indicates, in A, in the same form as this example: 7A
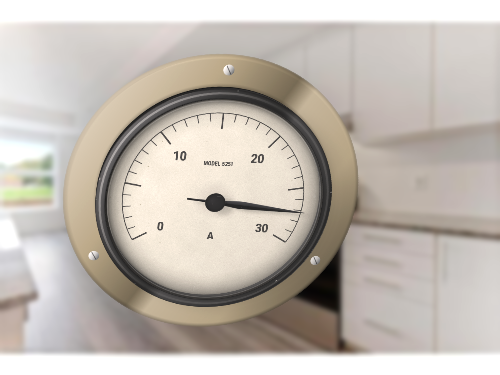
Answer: 27A
